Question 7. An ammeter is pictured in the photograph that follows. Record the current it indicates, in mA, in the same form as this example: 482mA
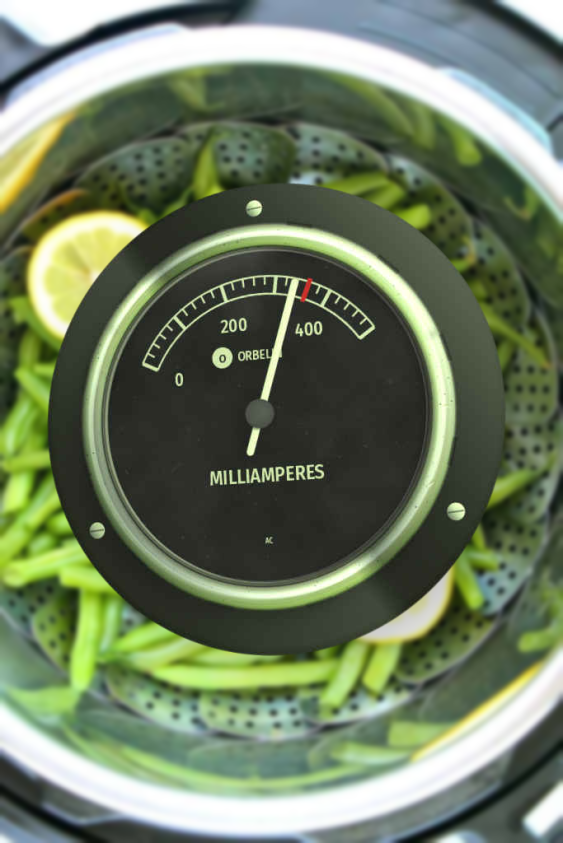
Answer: 340mA
